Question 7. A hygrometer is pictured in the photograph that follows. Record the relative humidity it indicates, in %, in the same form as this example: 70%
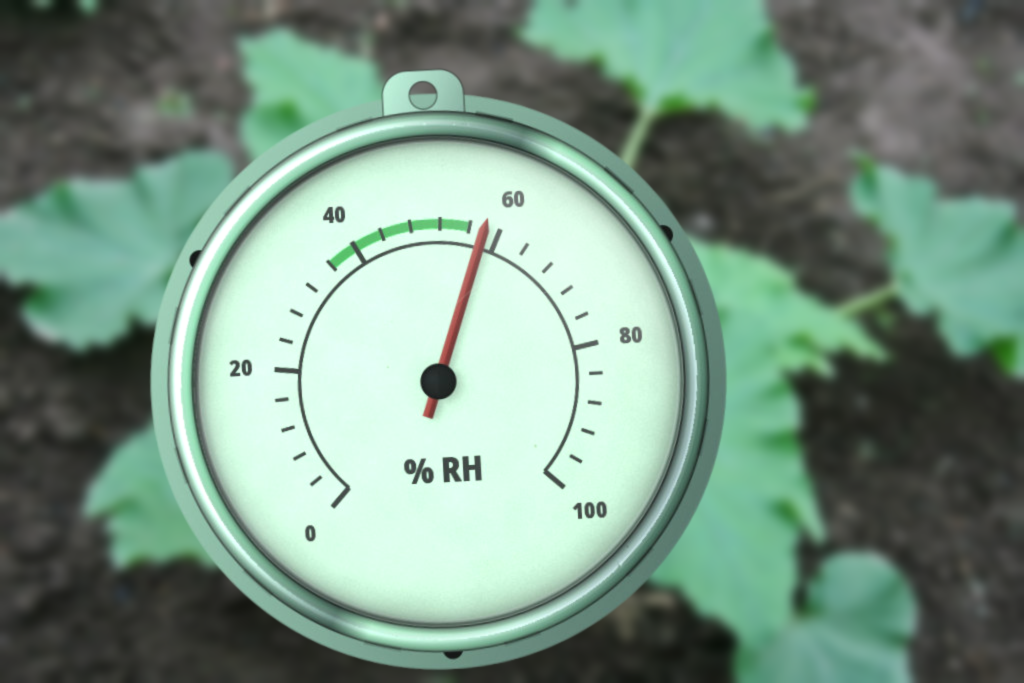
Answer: 58%
